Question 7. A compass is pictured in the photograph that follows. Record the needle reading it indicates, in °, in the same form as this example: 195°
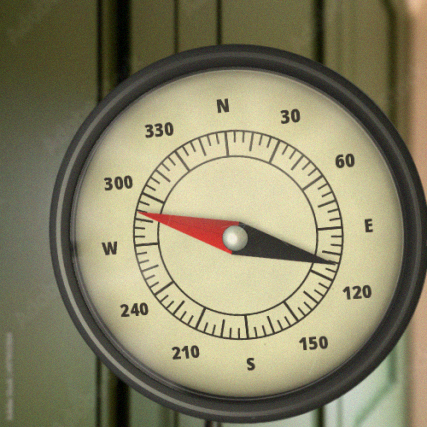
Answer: 290°
